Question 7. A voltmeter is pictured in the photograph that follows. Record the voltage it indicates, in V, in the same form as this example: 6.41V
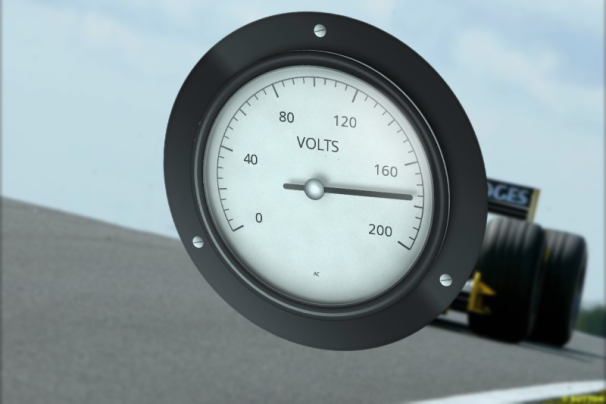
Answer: 175V
